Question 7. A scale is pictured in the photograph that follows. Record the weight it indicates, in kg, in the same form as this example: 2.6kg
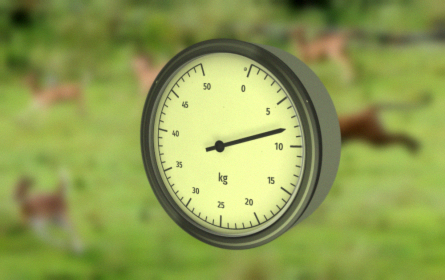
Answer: 8kg
